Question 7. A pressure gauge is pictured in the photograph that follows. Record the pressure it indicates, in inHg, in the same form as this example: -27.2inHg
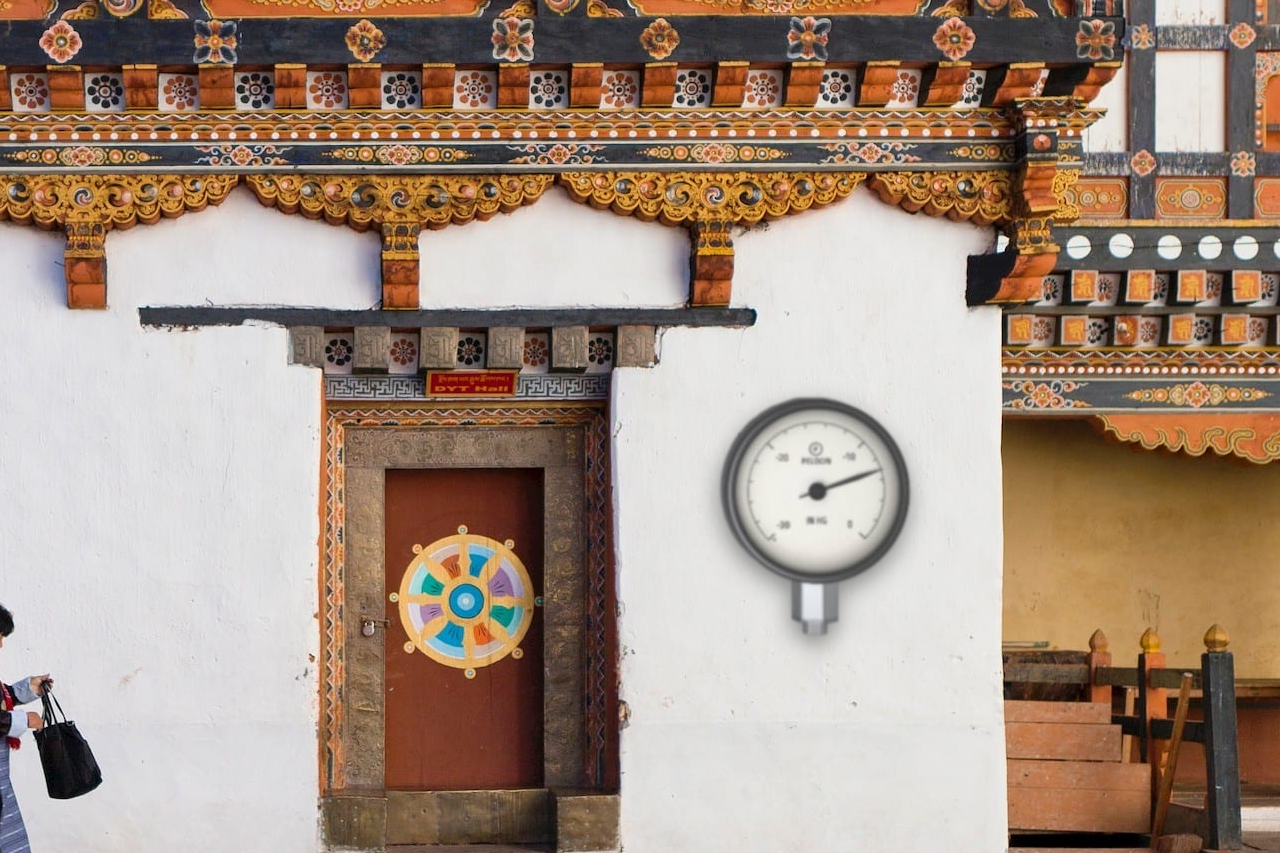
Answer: -7inHg
